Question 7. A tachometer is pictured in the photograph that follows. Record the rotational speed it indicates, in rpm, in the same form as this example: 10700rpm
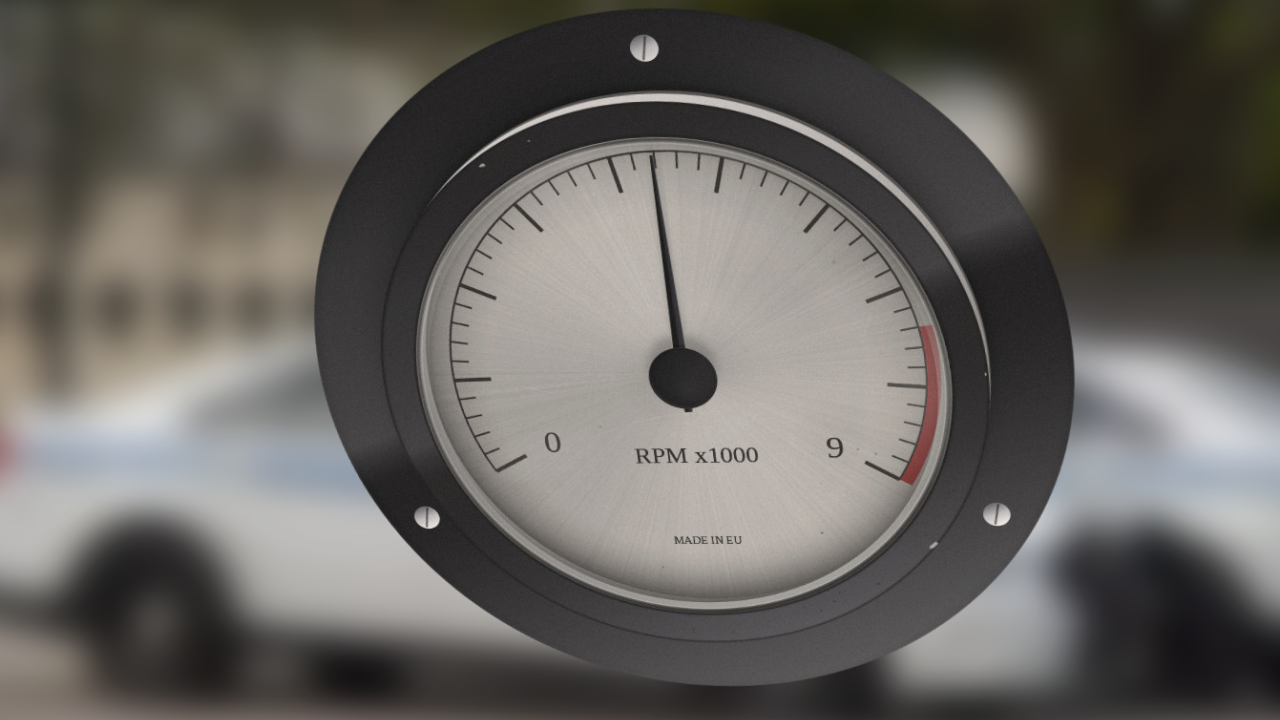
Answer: 4400rpm
